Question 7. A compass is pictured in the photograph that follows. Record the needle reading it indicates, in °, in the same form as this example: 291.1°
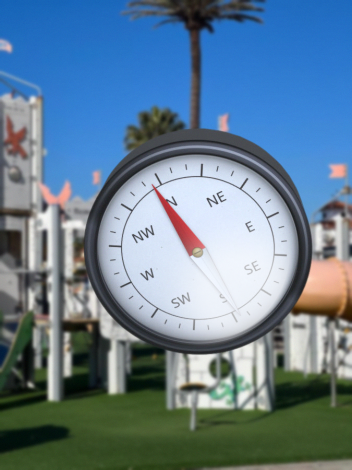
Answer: 355°
